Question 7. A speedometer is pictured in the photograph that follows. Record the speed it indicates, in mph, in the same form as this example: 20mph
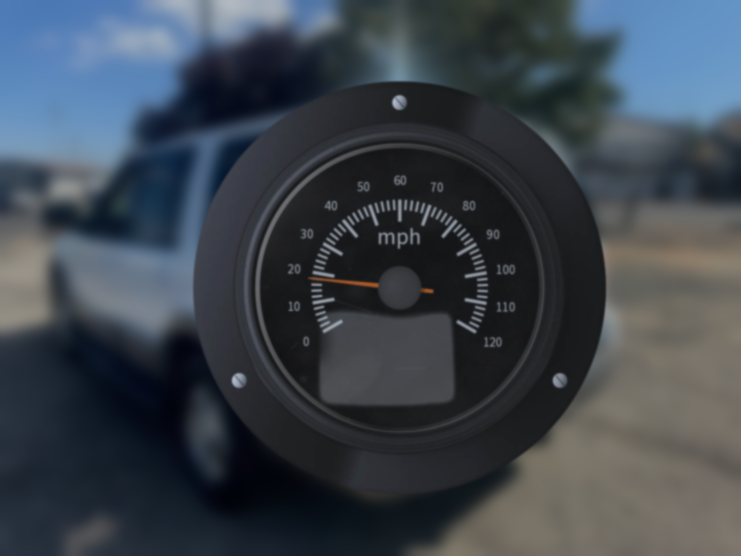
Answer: 18mph
